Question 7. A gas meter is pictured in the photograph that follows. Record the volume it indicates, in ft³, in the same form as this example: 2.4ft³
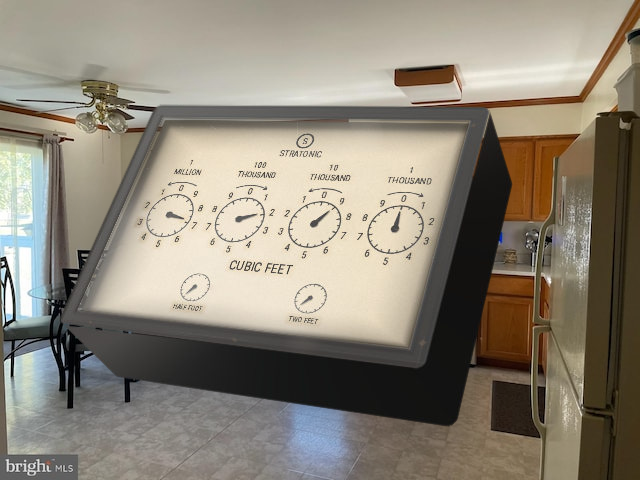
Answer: 719000ft³
